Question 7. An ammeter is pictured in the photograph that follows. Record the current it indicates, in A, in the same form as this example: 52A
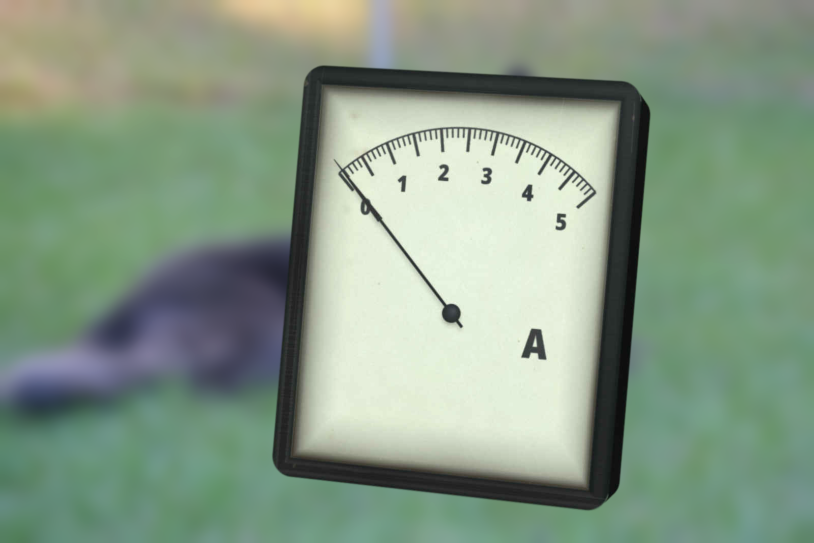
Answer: 0.1A
